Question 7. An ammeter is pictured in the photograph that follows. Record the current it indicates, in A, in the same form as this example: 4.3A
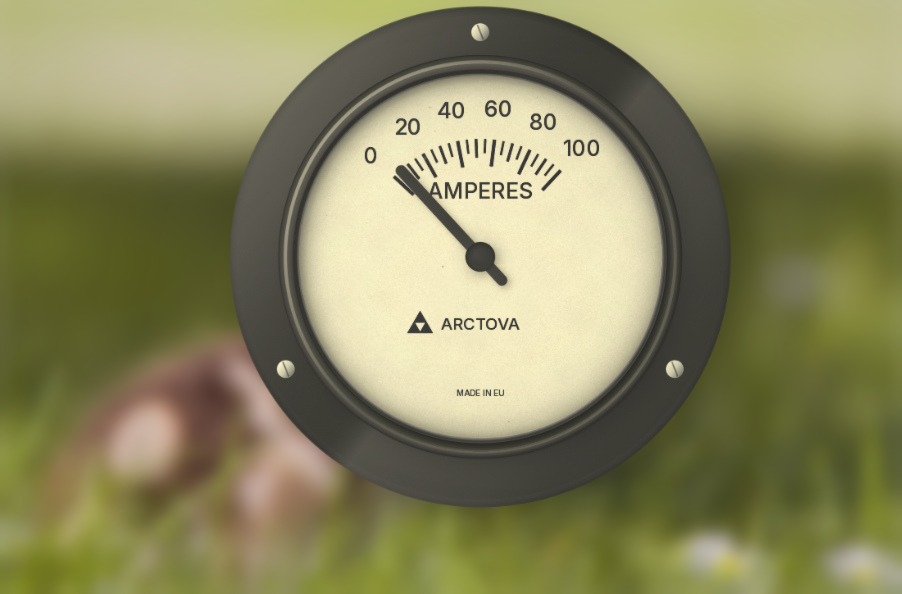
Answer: 5A
